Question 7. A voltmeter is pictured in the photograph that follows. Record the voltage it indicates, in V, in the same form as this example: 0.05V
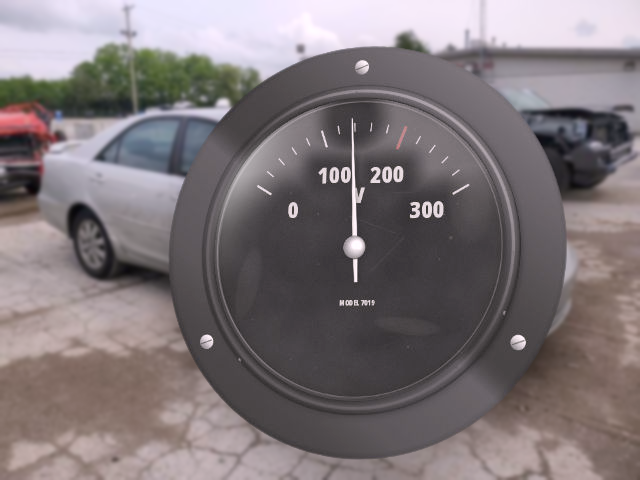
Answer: 140V
